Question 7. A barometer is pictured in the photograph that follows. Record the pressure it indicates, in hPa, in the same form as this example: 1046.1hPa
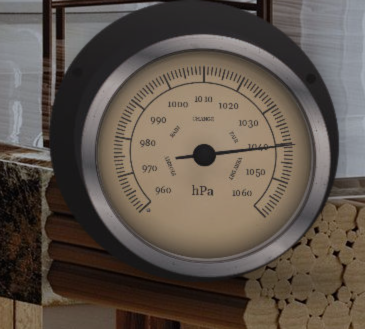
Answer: 1040hPa
